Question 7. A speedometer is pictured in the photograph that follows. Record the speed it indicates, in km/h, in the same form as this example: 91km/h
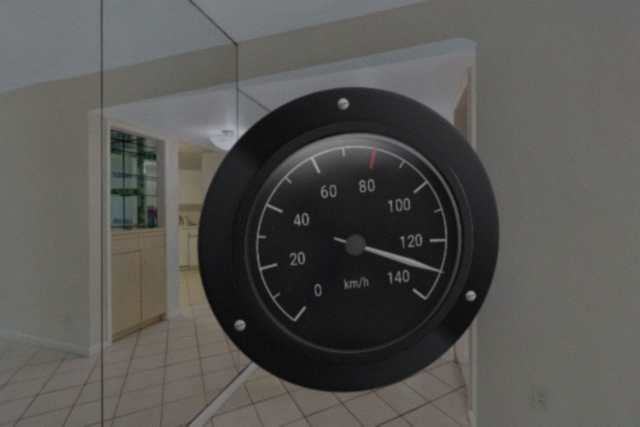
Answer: 130km/h
